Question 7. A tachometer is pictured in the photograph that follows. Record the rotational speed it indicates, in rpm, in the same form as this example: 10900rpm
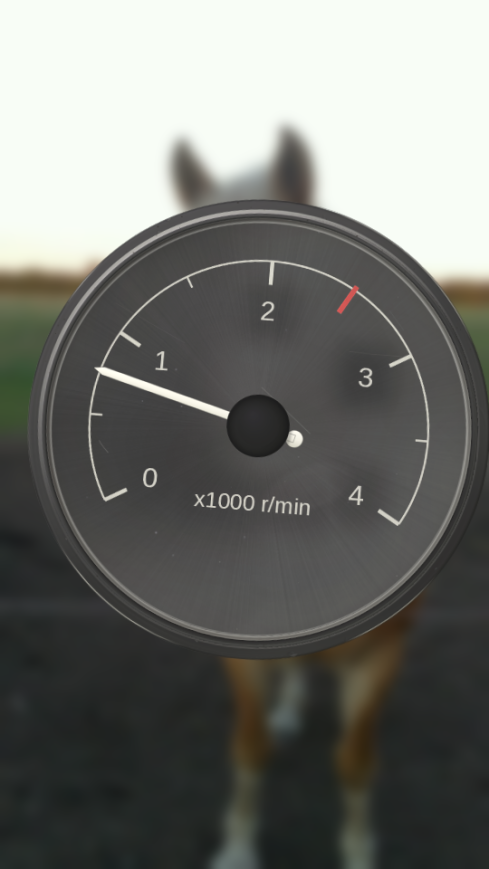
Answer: 750rpm
